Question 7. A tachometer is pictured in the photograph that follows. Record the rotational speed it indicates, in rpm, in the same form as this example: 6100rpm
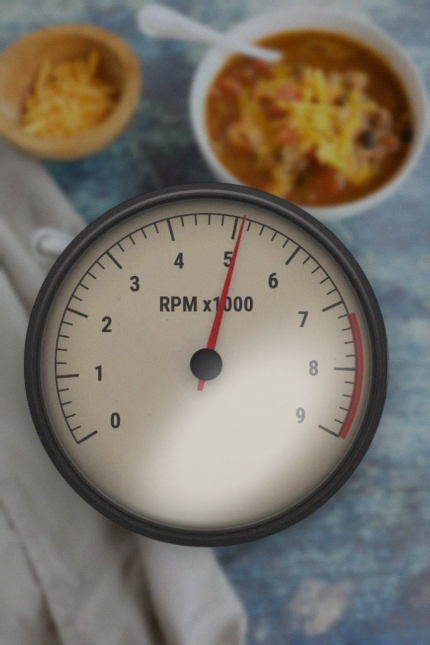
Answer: 5100rpm
